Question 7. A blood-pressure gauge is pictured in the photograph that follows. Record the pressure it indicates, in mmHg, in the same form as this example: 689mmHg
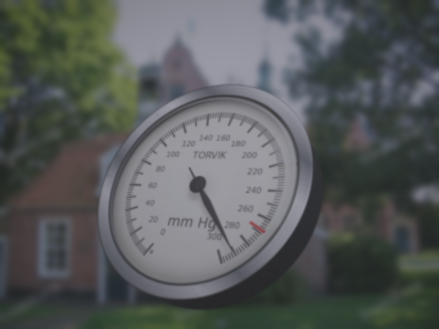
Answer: 290mmHg
